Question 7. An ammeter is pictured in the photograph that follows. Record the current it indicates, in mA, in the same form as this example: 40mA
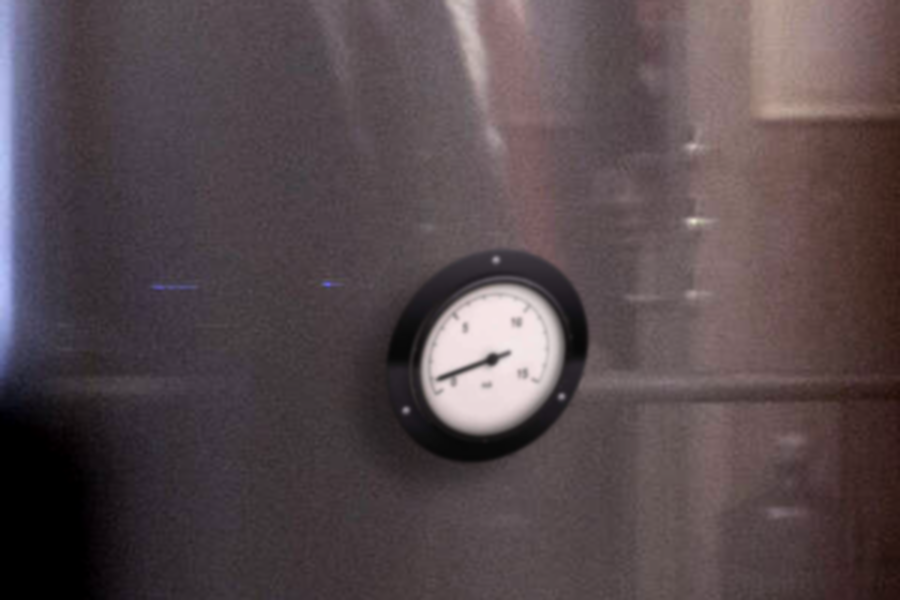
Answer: 1mA
